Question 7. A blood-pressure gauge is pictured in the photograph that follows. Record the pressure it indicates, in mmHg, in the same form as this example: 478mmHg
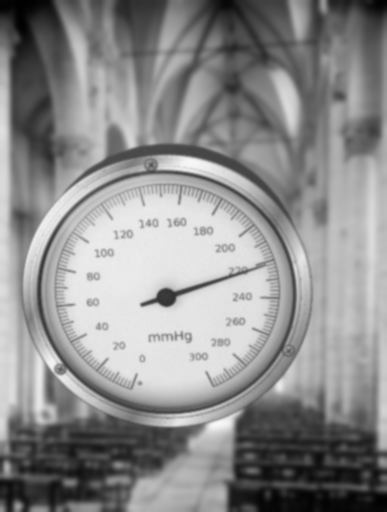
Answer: 220mmHg
